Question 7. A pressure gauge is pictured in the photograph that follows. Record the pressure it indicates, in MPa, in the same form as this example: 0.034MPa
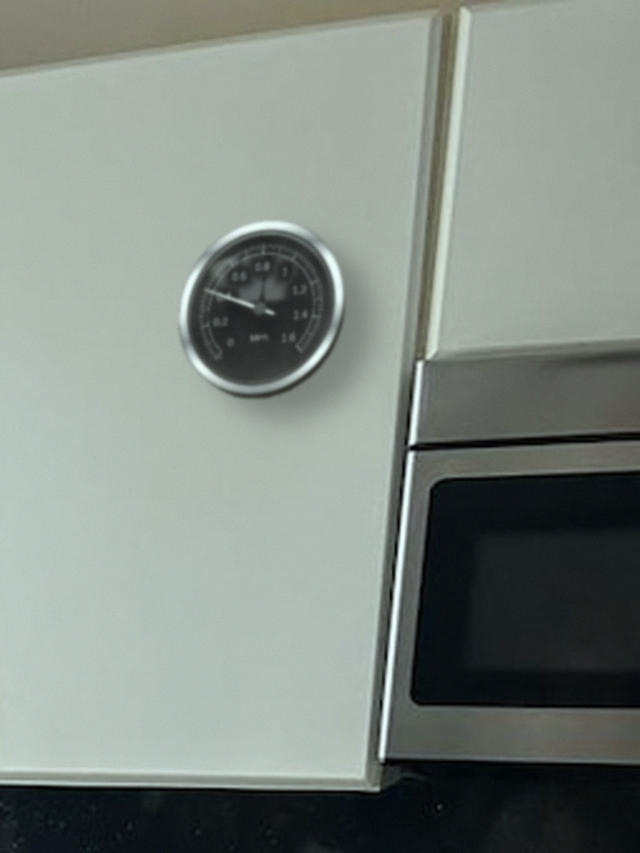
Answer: 0.4MPa
